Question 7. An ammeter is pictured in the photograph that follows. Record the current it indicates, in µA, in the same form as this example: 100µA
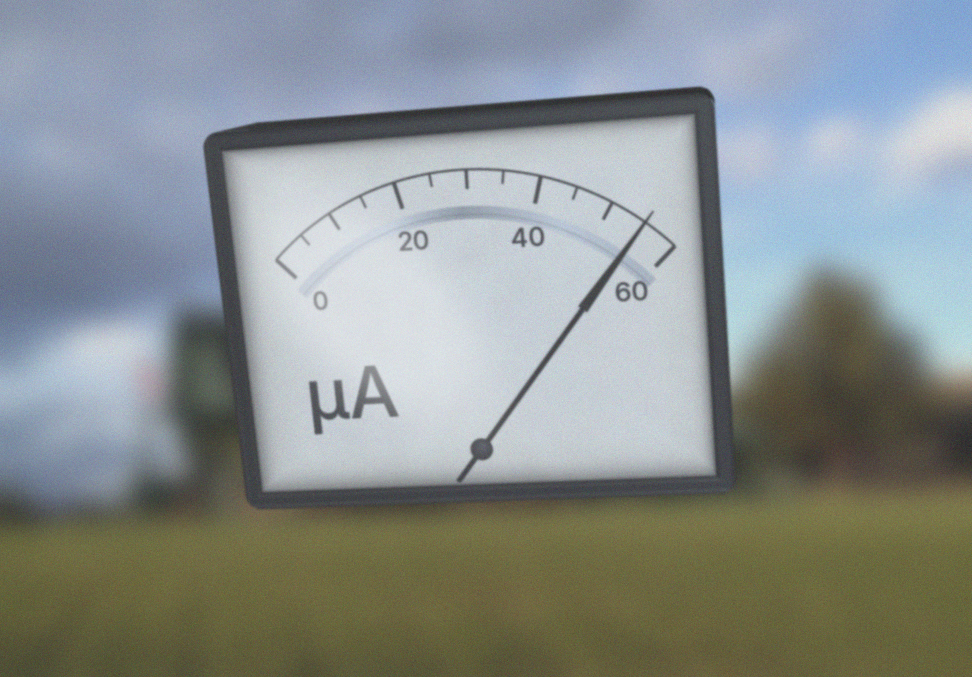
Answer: 55µA
